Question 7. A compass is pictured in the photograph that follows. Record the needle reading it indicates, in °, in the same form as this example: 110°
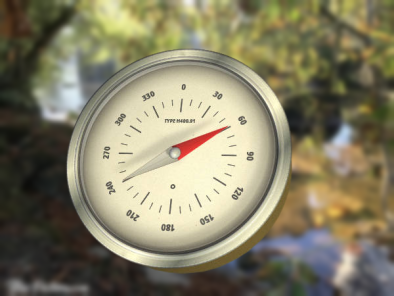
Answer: 60°
